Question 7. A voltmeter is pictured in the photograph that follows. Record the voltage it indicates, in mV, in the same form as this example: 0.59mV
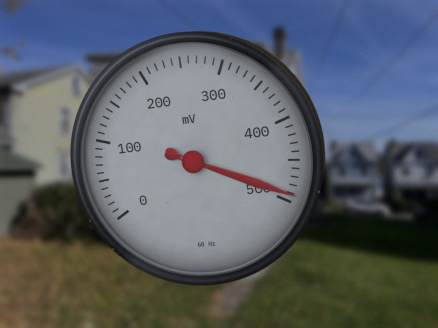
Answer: 490mV
